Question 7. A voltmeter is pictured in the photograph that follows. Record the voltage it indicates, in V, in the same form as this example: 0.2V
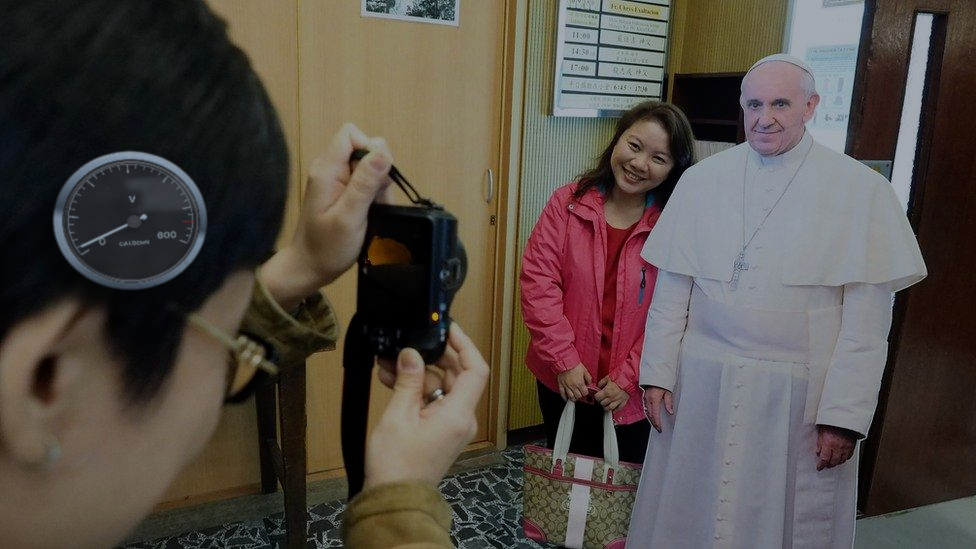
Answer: 20V
